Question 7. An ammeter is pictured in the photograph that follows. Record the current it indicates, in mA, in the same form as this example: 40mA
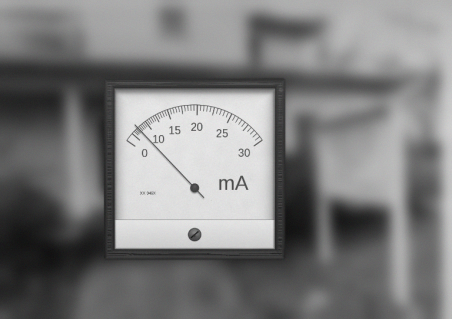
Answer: 7.5mA
